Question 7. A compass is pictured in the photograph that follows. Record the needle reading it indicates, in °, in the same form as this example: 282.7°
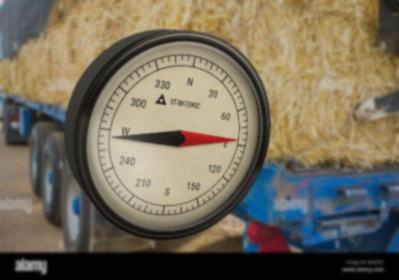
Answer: 85°
